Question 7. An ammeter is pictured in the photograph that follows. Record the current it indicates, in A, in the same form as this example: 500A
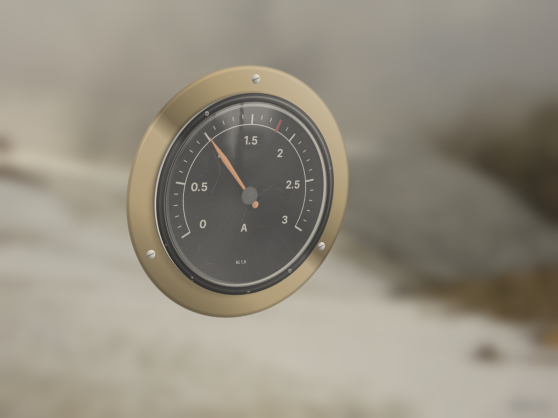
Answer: 1A
